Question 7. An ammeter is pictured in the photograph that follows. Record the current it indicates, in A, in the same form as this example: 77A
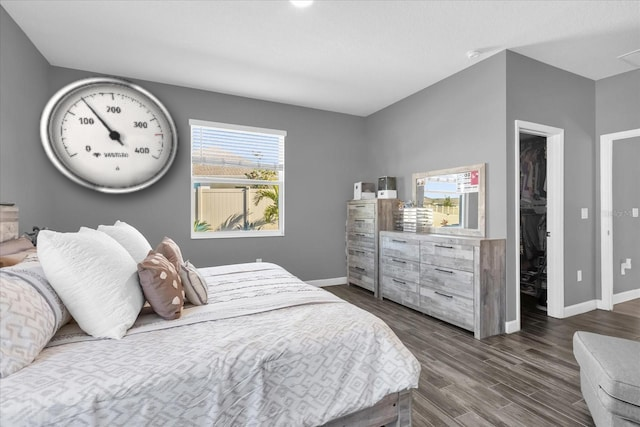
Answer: 140A
